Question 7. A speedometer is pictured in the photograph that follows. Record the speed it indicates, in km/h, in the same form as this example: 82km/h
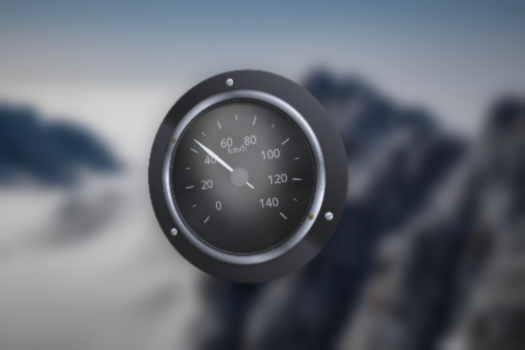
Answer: 45km/h
